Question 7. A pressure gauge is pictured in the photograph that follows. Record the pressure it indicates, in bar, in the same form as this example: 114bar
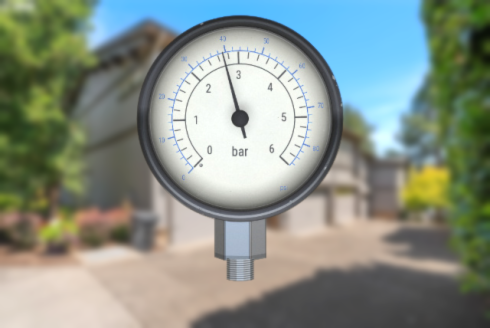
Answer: 2.7bar
